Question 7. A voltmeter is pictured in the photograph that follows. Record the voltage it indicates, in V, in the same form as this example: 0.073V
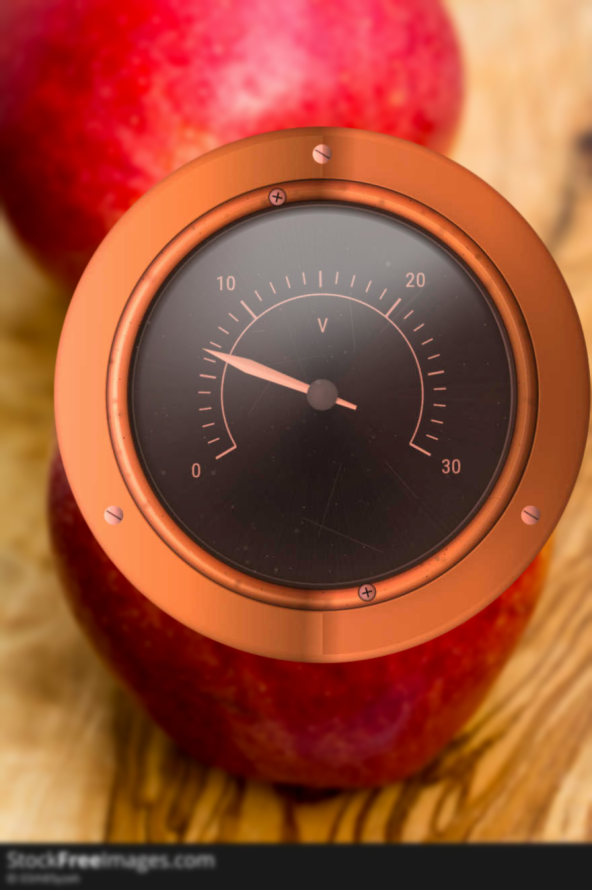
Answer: 6.5V
